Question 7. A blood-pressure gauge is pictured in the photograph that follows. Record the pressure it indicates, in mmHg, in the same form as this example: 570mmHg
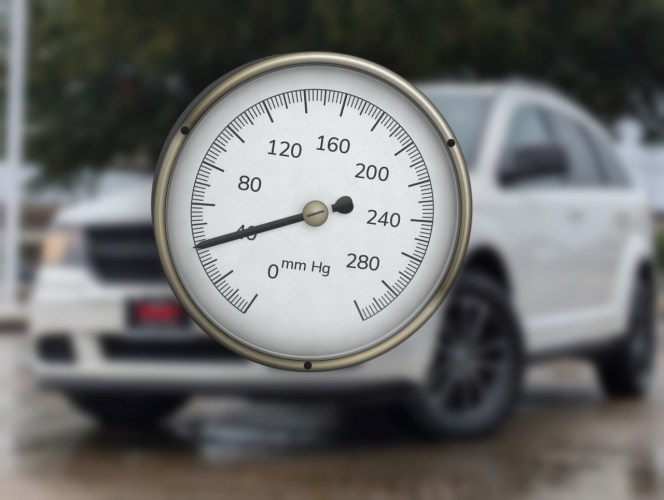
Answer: 40mmHg
